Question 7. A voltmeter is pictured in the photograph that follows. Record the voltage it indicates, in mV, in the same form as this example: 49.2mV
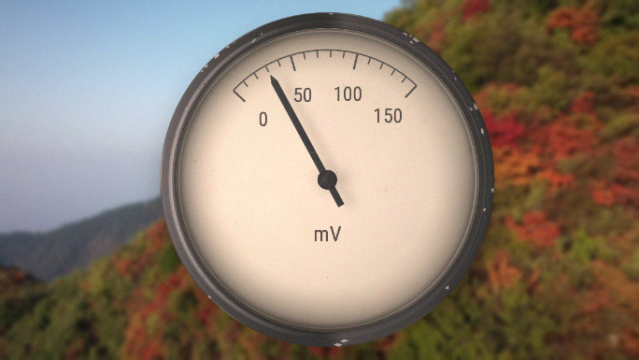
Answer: 30mV
